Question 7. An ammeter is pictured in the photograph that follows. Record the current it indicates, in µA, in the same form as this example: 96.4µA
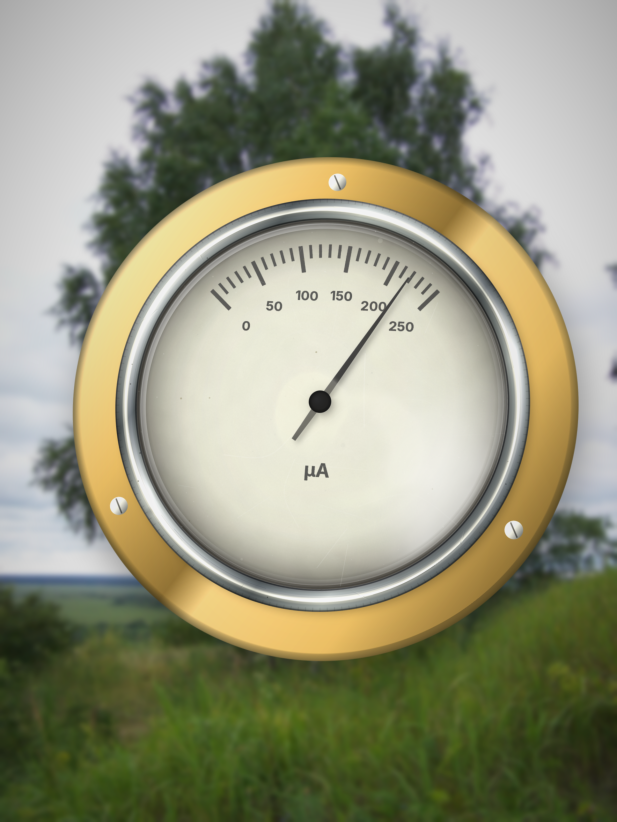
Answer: 220µA
